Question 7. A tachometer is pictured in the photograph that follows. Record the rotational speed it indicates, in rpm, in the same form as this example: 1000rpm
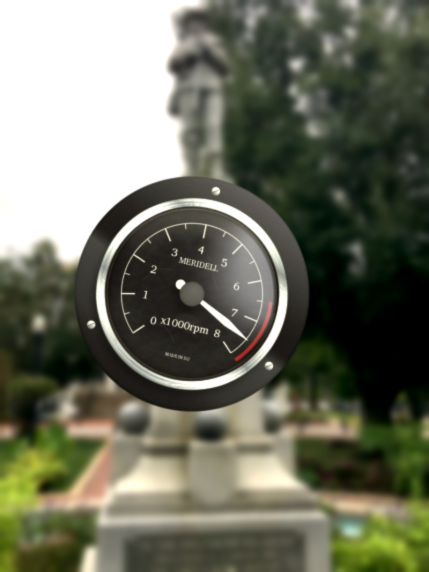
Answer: 7500rpm
